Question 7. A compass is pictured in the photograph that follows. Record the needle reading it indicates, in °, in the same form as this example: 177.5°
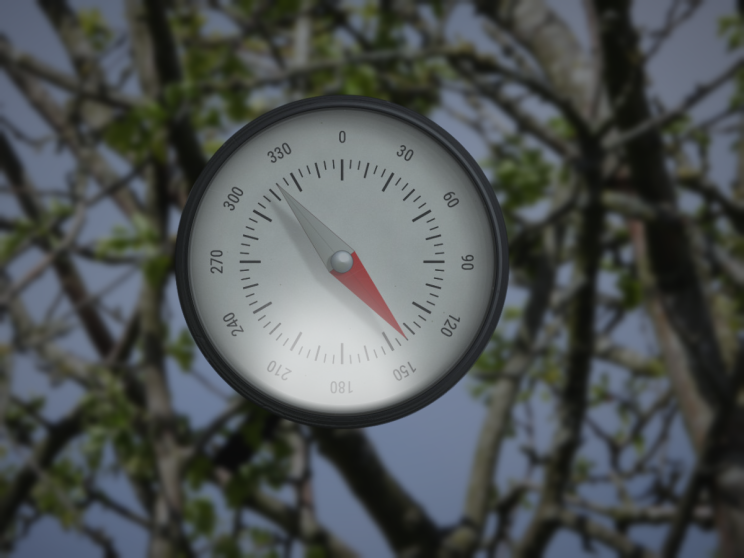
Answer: 140°
